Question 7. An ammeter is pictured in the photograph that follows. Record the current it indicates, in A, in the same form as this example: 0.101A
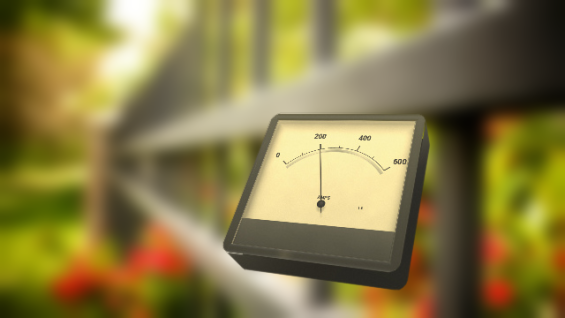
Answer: 200A
